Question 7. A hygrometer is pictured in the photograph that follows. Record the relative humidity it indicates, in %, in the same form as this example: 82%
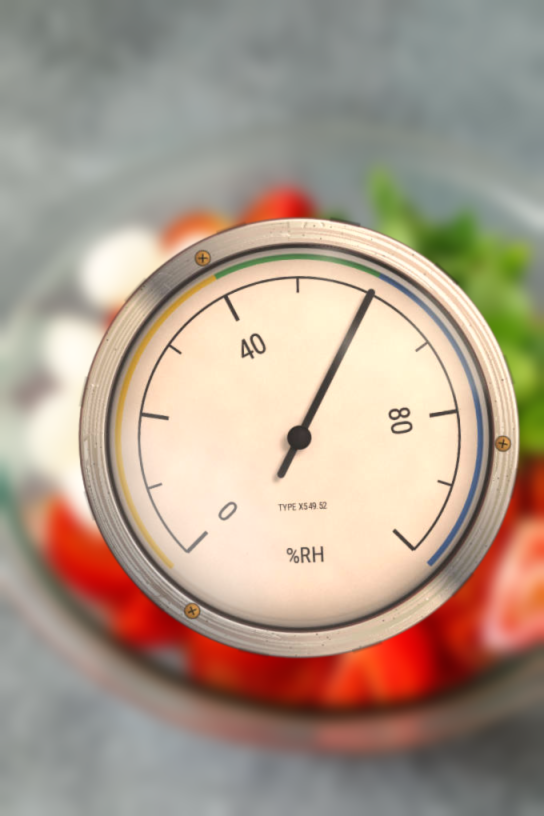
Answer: 60%
